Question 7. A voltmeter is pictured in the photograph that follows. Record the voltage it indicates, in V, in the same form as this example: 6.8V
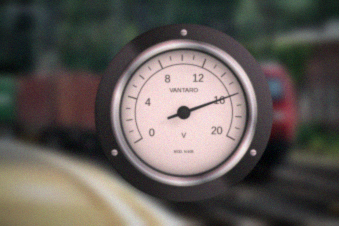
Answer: 16V
